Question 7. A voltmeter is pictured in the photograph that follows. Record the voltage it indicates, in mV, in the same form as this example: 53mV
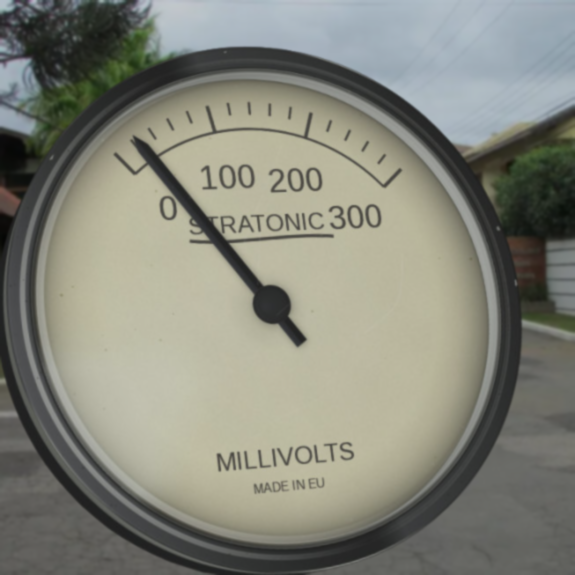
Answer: 20mV
